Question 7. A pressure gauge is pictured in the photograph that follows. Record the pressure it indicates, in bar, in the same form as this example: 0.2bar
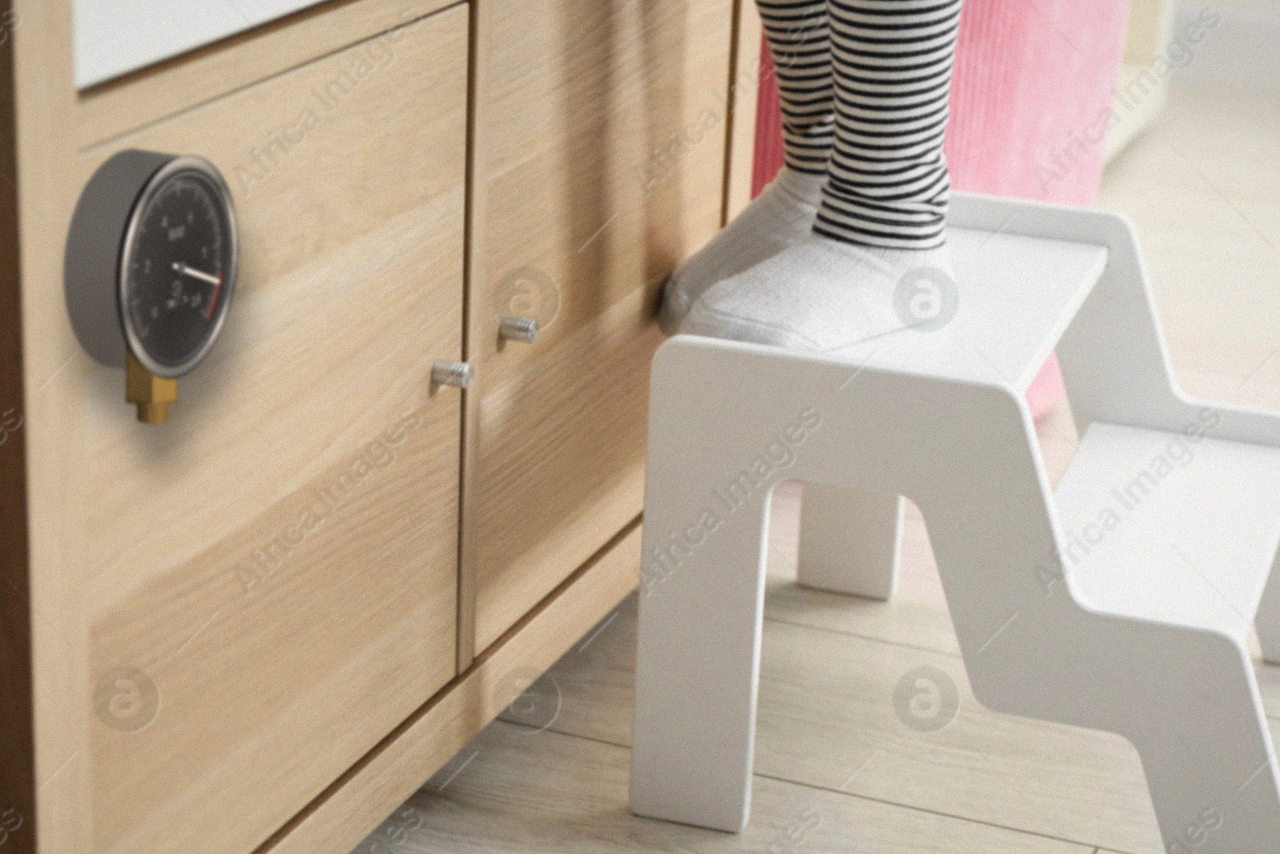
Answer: 9bar
